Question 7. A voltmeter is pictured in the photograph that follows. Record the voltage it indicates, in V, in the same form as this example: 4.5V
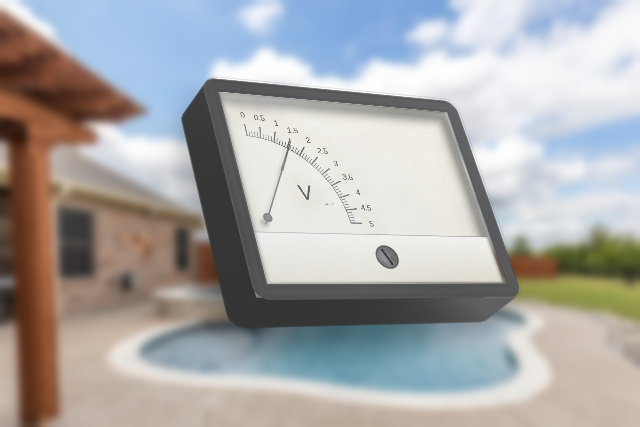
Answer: 1.5V
